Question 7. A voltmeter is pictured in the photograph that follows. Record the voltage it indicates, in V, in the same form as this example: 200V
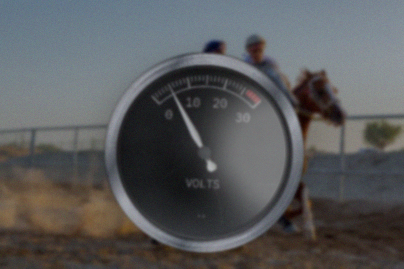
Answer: 5V
